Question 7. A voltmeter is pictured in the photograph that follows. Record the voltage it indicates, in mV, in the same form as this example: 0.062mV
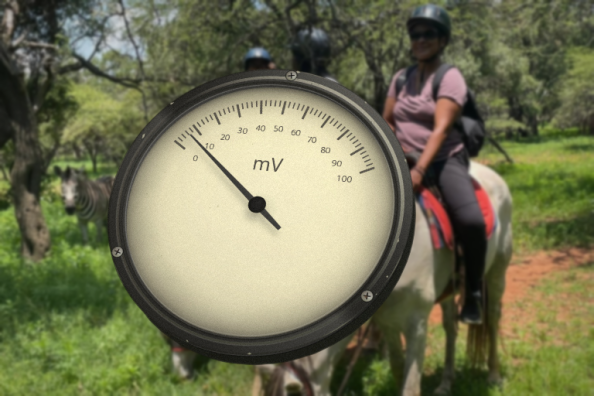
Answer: 6mV
